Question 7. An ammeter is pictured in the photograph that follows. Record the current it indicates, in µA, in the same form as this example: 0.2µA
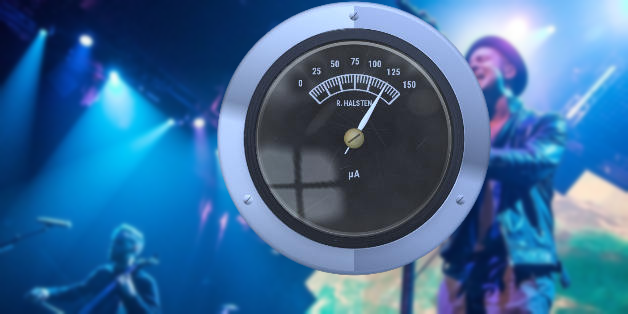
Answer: 125µA
